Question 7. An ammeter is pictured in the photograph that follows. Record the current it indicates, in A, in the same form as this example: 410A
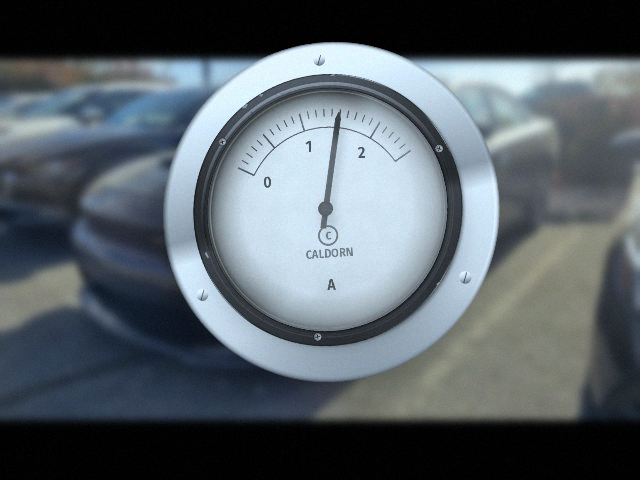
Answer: 1.5A
